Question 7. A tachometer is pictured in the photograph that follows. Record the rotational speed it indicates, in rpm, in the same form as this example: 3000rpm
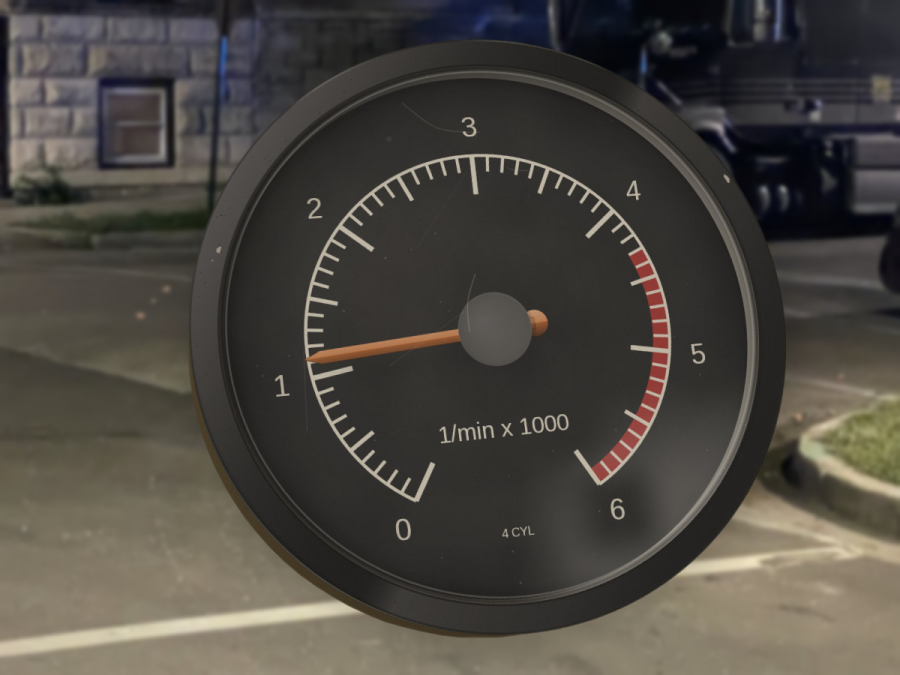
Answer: 1100rpm
